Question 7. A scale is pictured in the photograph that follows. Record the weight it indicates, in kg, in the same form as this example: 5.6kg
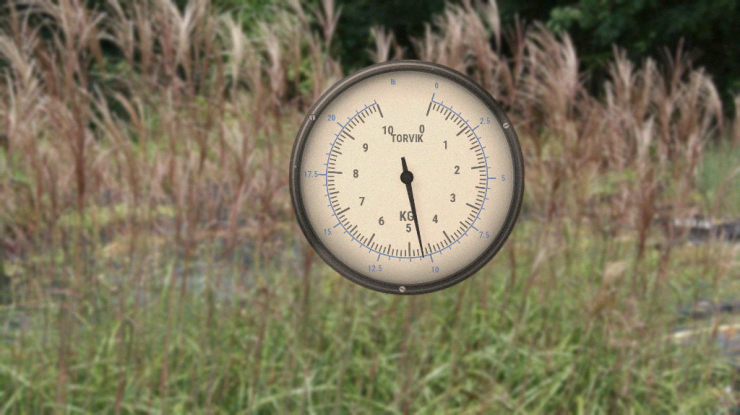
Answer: 4.7kg
